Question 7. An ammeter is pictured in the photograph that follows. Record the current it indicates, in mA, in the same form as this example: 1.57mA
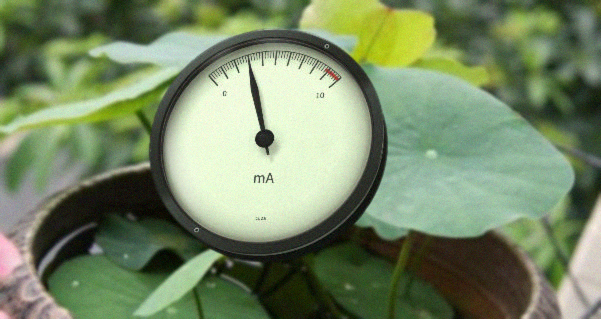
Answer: 3mA
